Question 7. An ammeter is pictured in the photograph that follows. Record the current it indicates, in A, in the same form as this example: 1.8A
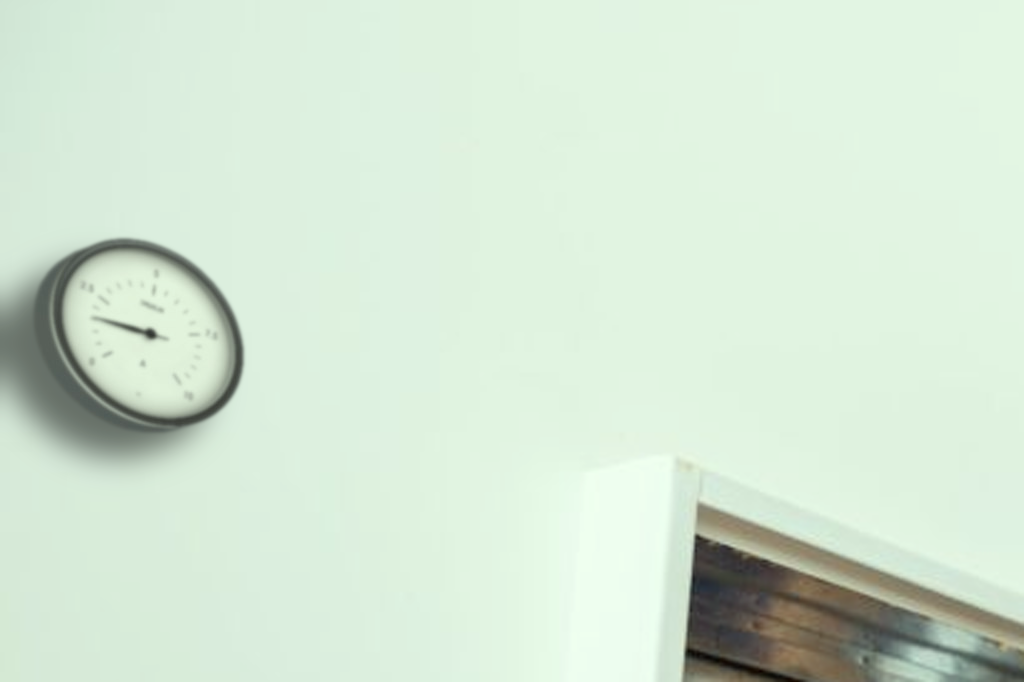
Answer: 1.5A
